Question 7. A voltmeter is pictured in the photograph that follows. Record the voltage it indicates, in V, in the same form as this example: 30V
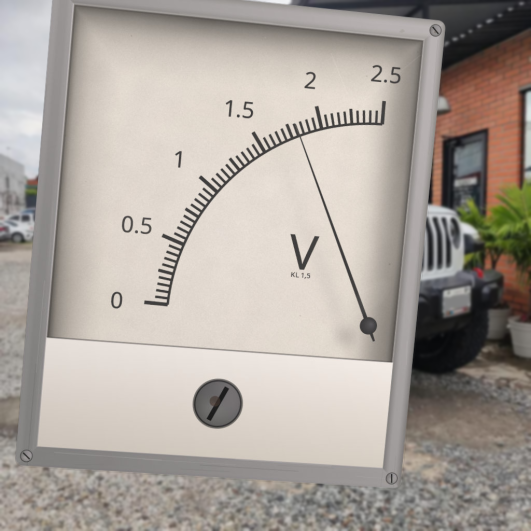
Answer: 1.8V
